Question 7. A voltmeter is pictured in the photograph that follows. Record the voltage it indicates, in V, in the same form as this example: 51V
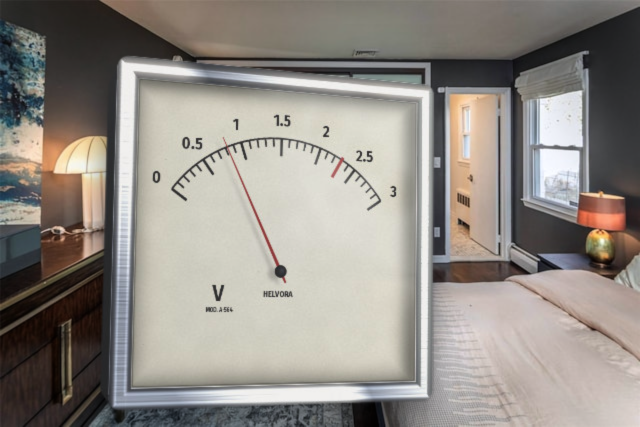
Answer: 0.8V
